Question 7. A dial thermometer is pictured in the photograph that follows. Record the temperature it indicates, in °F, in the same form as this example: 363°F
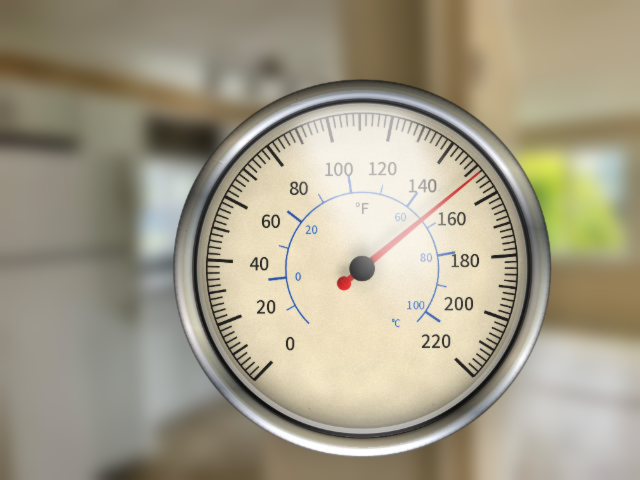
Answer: 152°F
